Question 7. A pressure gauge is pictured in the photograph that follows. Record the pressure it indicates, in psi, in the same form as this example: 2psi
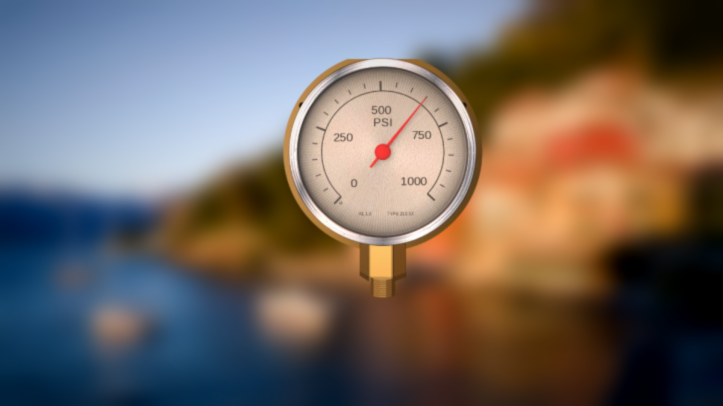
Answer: 650psi
